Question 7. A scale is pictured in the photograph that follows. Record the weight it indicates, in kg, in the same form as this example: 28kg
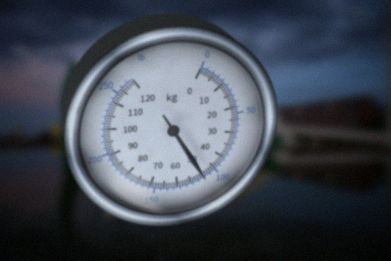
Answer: 50kg
